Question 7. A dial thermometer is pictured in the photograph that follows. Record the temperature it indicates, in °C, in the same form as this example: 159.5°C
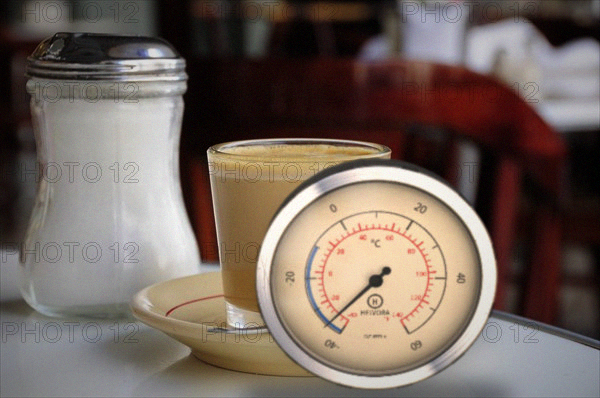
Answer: -35°C
